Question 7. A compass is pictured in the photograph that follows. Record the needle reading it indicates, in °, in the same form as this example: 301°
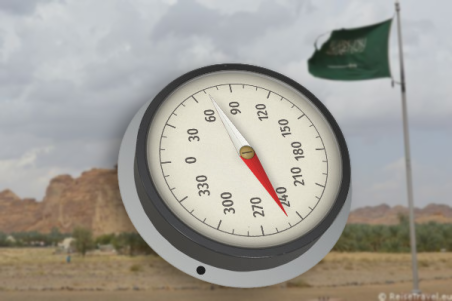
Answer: 250°
